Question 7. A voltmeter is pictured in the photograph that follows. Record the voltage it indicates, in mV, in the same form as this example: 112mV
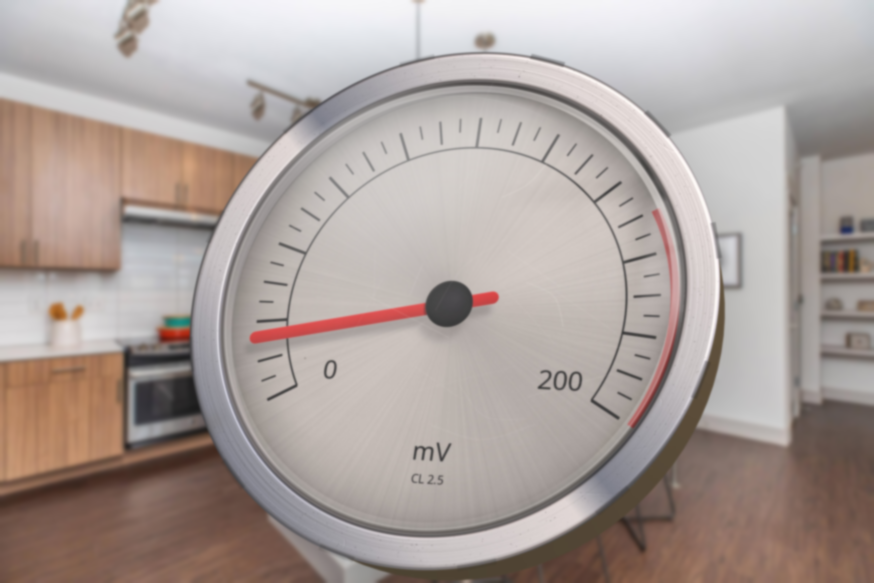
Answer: 15mV
